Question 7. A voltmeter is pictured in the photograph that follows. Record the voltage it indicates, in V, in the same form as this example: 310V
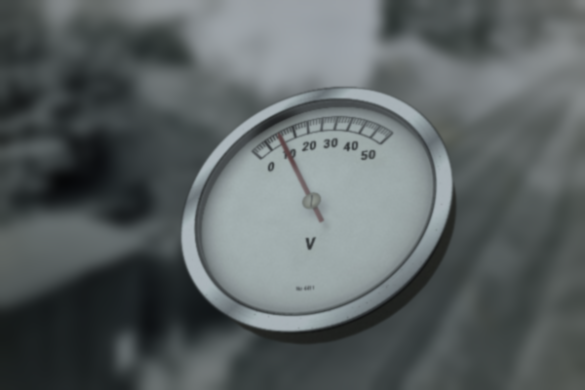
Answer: 10V
